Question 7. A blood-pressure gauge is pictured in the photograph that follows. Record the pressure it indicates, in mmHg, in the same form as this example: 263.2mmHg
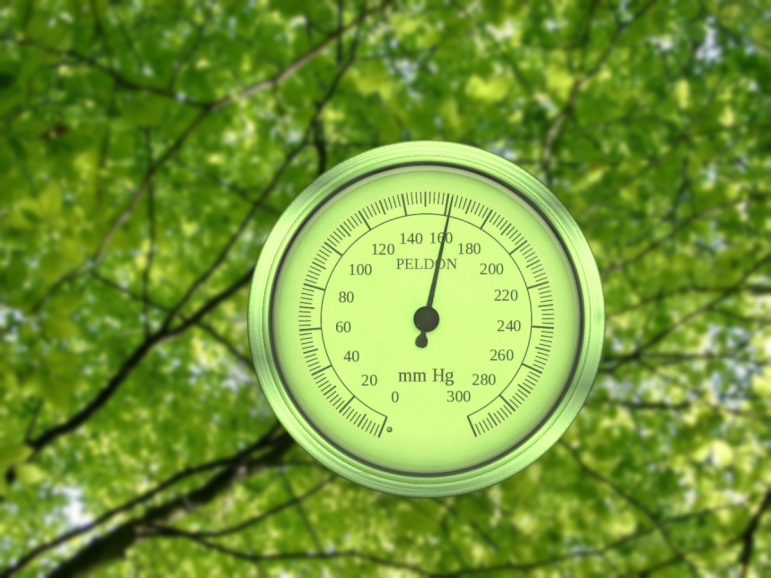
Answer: 162mmHg
